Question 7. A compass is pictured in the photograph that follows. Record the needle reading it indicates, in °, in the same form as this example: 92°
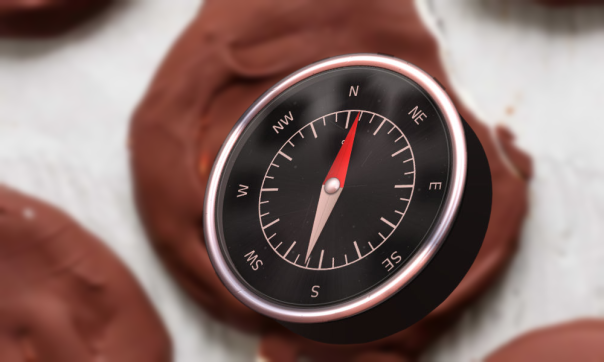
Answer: 10°
